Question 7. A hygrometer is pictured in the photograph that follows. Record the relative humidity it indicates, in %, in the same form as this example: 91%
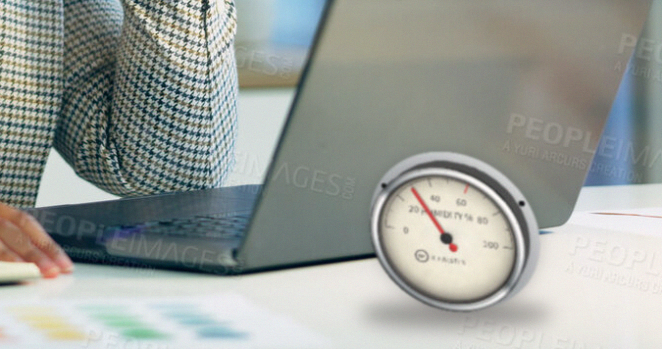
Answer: 30%
